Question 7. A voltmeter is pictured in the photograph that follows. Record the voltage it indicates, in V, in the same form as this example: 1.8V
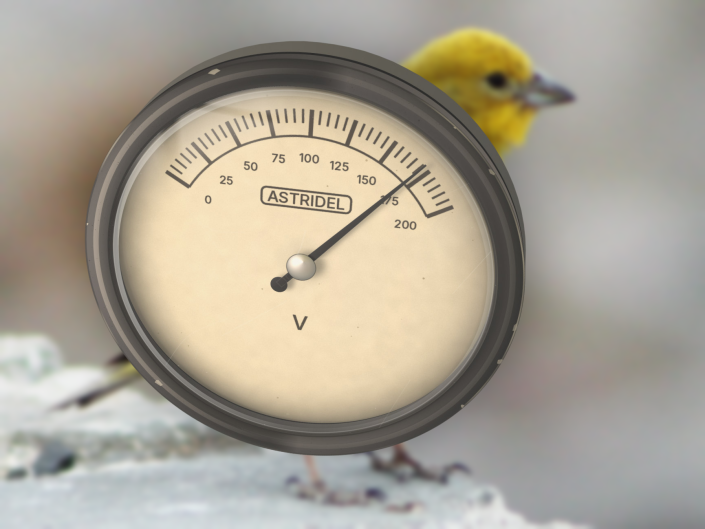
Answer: 170V
